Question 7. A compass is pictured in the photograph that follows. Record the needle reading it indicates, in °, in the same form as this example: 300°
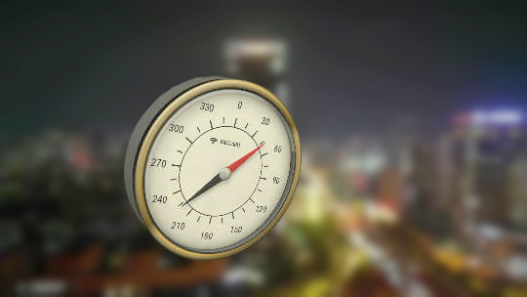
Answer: 45°
